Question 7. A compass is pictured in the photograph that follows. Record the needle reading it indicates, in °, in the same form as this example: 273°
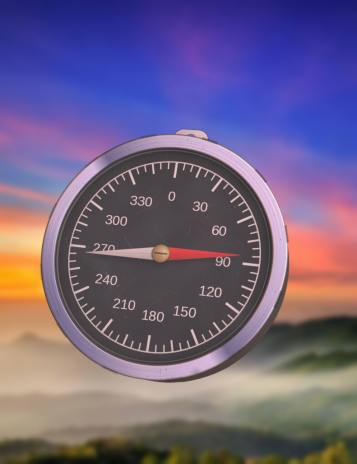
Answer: 85°
